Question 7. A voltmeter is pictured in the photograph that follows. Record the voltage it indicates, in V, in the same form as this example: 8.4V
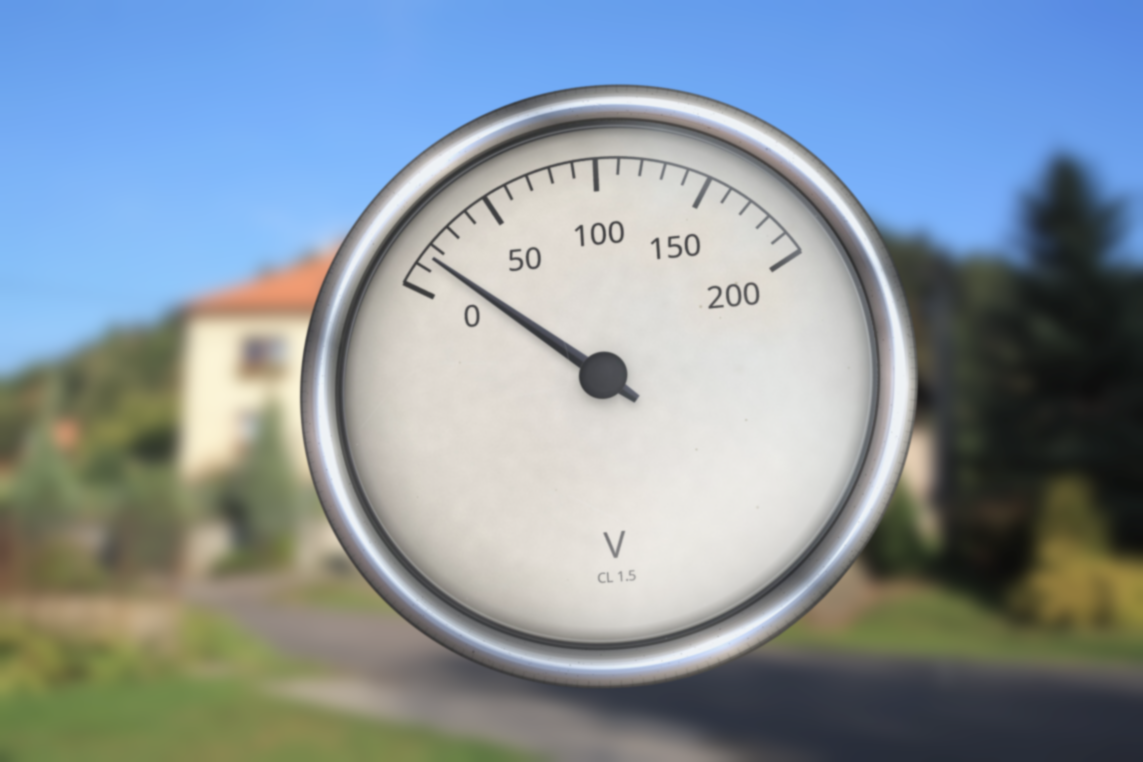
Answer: 15V
